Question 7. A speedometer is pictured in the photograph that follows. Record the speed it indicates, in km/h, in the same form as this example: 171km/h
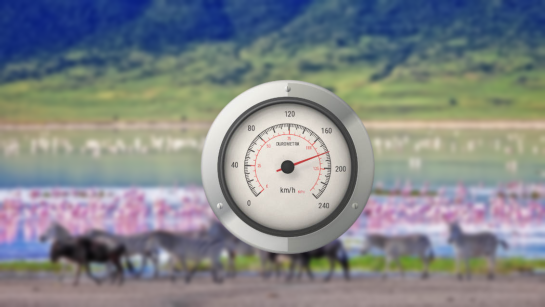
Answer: 180km/h
